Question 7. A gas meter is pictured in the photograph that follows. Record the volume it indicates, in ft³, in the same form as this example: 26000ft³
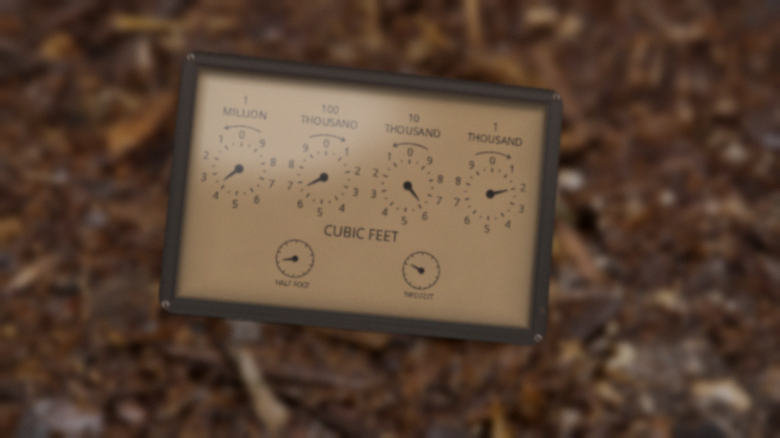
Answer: 366200ft³
